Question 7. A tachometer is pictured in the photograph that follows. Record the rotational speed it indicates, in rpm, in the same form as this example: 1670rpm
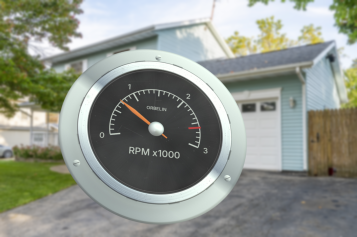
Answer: 700rpm
